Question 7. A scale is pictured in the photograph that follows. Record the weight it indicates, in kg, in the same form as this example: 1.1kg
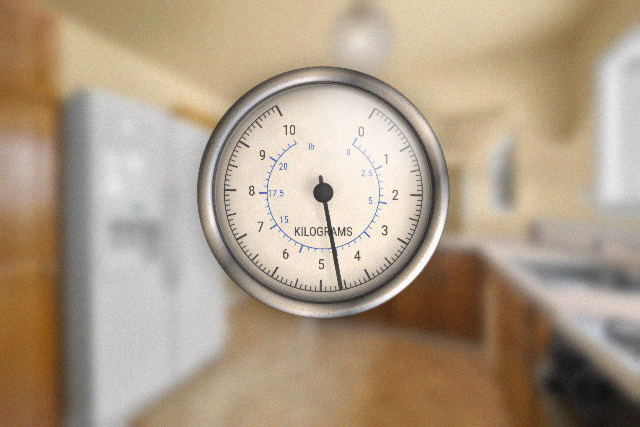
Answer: 4.6kg
